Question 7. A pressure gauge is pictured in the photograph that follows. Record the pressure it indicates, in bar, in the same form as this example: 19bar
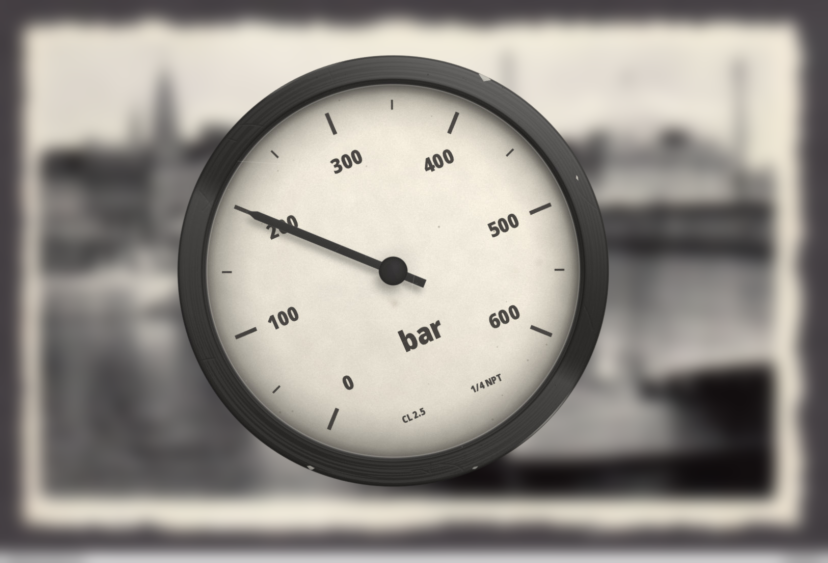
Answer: 200bar
